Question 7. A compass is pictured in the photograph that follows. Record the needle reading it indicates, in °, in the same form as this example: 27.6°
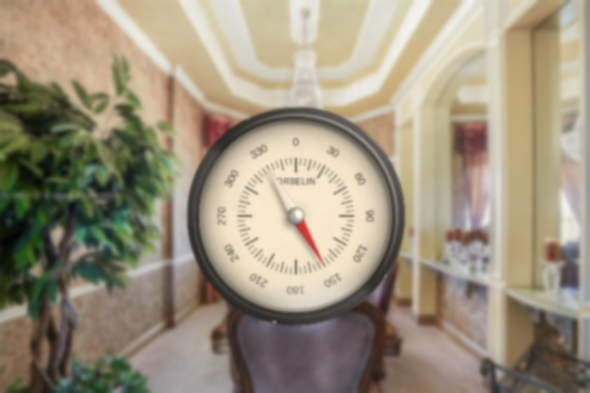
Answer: 150°
